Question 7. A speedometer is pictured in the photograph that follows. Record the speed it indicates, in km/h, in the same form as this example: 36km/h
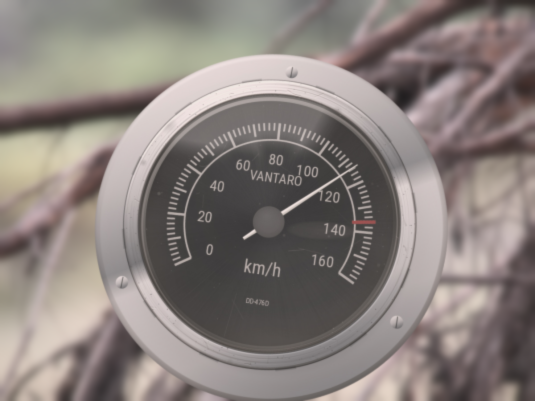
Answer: 114km/h
